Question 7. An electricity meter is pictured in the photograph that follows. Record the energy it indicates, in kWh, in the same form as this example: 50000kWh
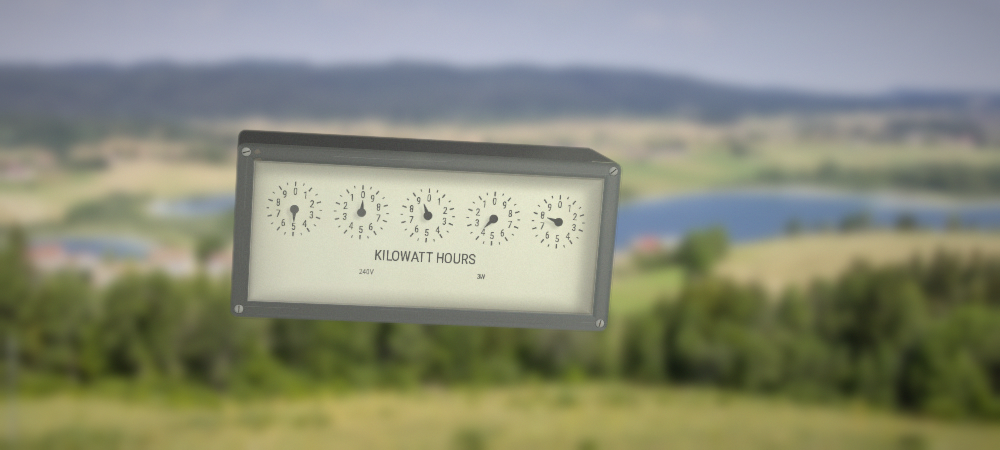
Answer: 49938kWh
